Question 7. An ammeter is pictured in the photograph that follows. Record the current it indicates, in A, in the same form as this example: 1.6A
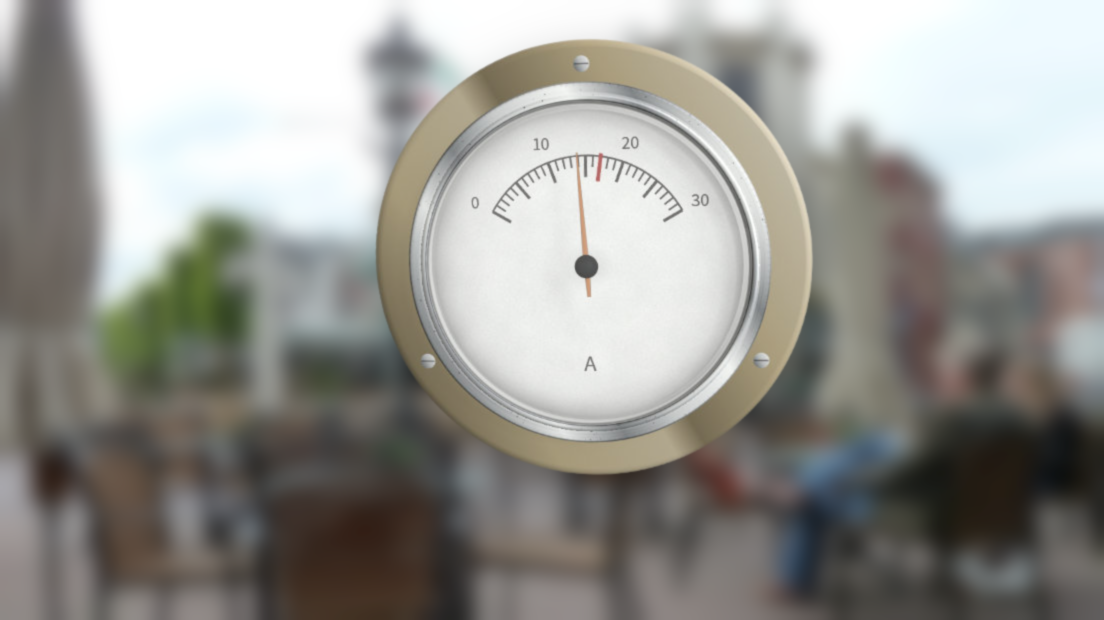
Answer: 14A
